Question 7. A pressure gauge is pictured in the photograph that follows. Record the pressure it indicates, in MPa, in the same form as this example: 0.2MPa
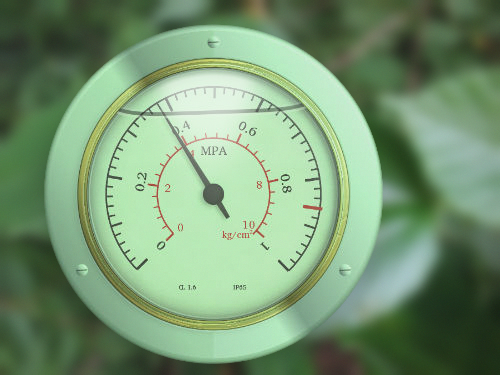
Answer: 0.38MPa
